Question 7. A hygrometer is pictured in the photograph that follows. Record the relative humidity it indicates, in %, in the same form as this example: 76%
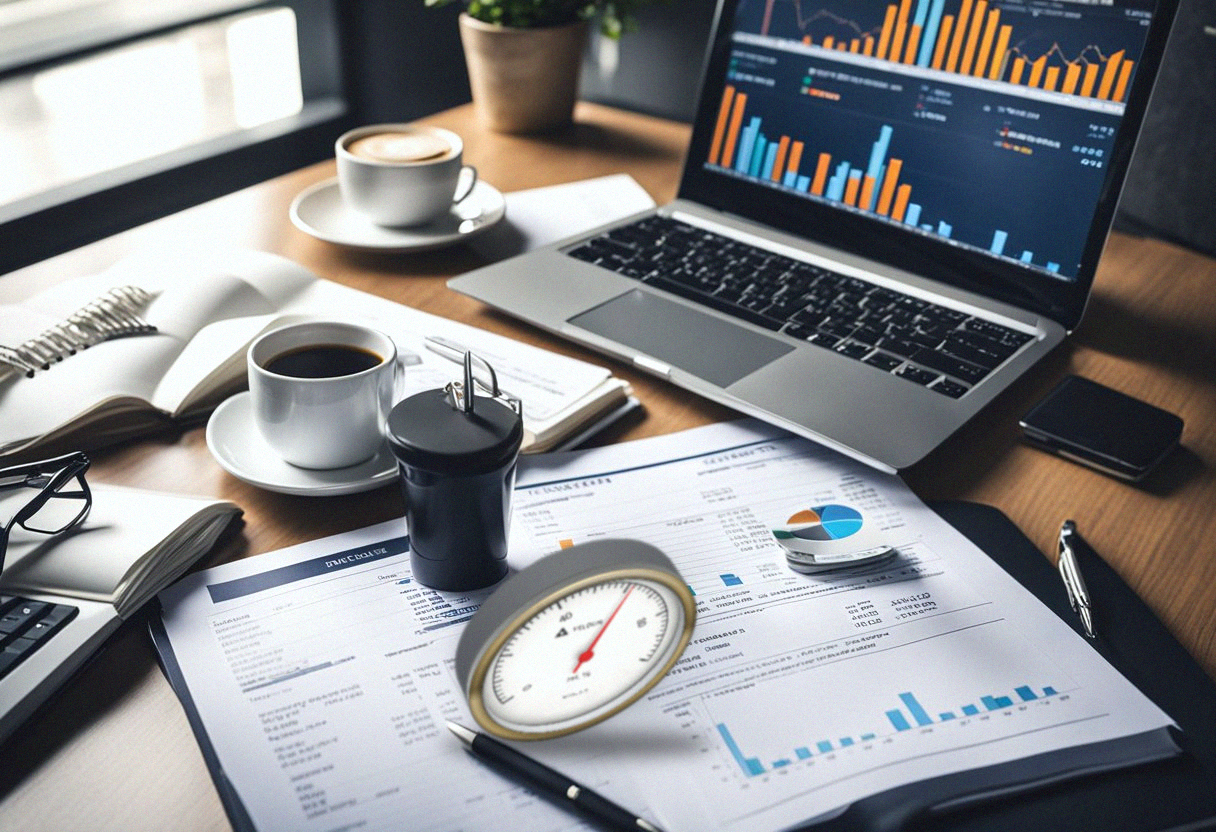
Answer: 60%
